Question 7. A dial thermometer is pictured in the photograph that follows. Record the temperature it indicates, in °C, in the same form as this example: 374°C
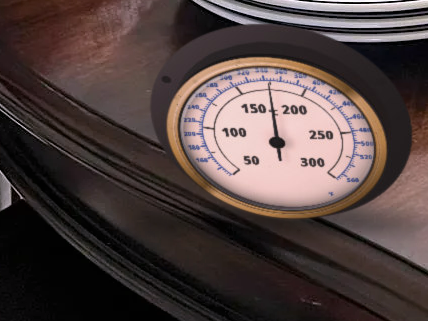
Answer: 175°C
